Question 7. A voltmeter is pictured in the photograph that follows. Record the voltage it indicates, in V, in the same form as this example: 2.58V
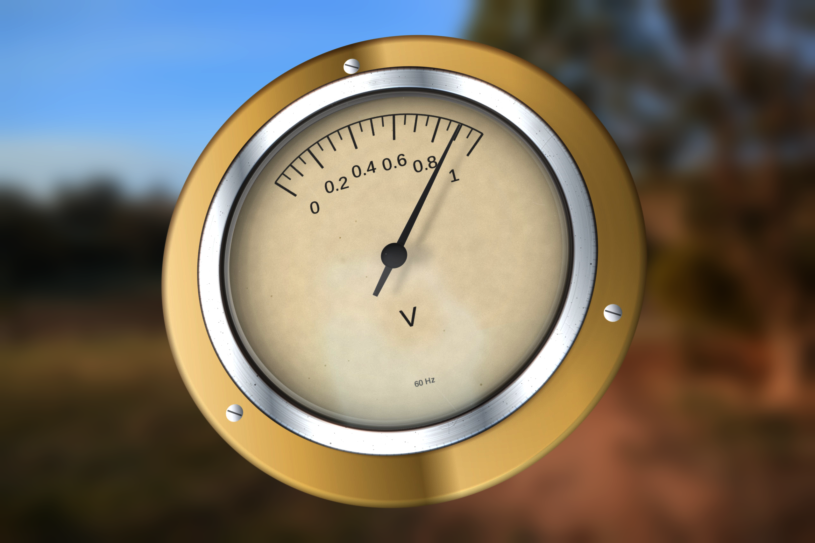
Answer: 0.9V
